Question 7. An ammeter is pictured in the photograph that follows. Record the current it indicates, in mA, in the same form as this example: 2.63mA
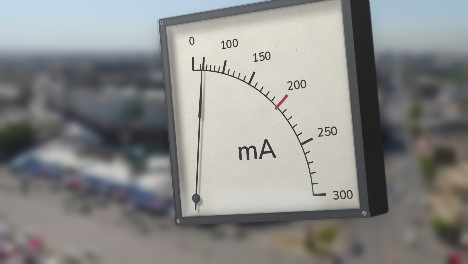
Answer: 50mA
